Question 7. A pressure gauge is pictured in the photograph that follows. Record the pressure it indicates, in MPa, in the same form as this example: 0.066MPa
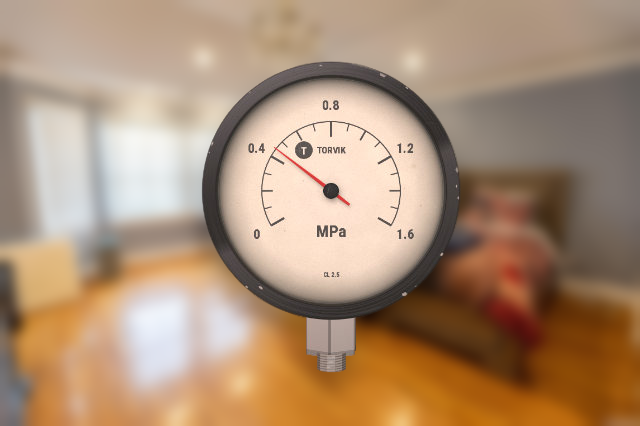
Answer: 0.45MPa
